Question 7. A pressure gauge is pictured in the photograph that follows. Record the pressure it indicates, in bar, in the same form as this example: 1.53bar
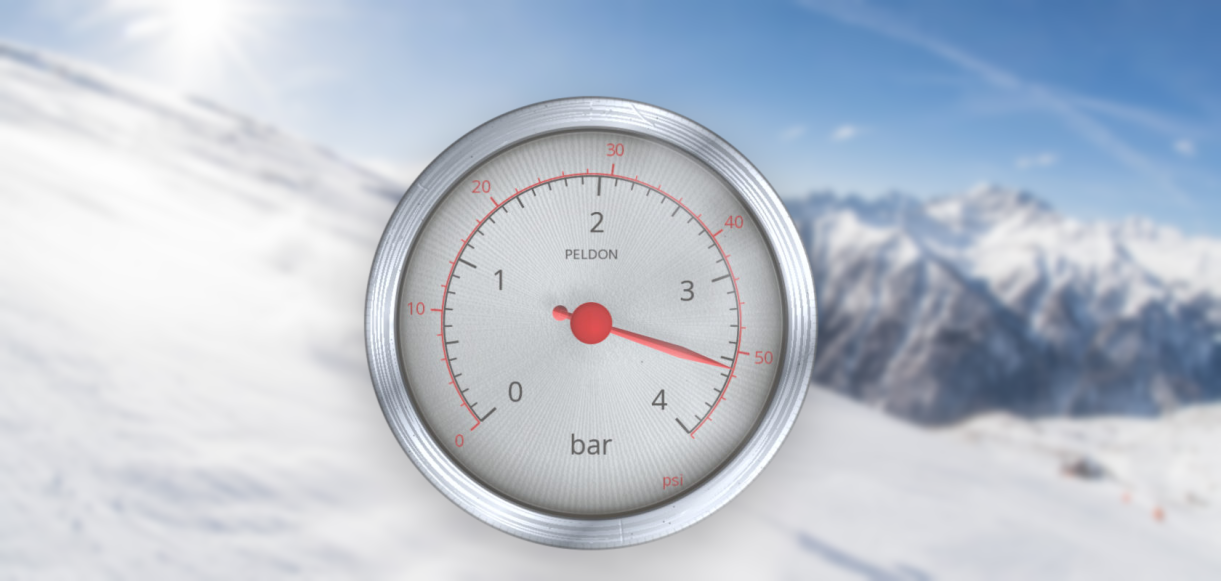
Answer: 3.55bar
